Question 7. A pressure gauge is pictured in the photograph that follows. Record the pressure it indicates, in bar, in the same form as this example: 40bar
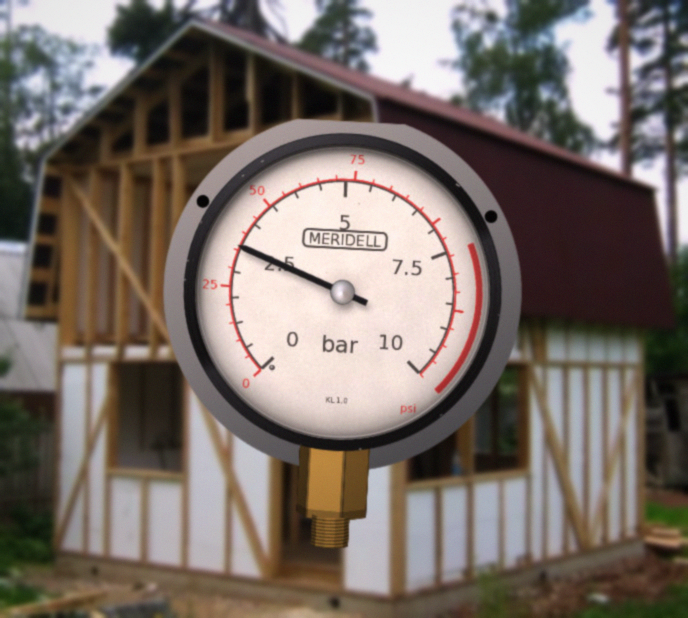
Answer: 2.5bar
